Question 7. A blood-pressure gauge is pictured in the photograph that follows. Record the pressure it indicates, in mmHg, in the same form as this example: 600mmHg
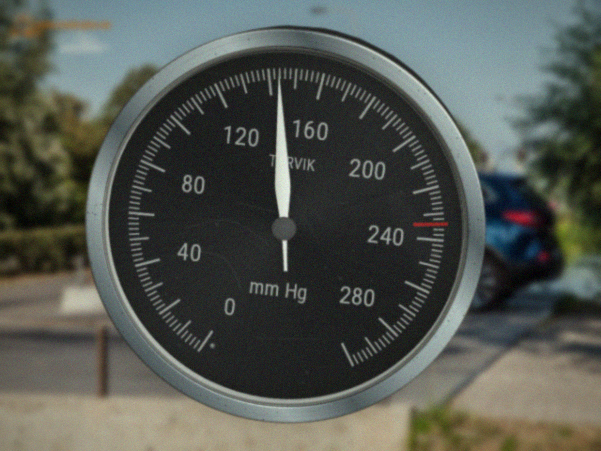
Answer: 144mmHg
